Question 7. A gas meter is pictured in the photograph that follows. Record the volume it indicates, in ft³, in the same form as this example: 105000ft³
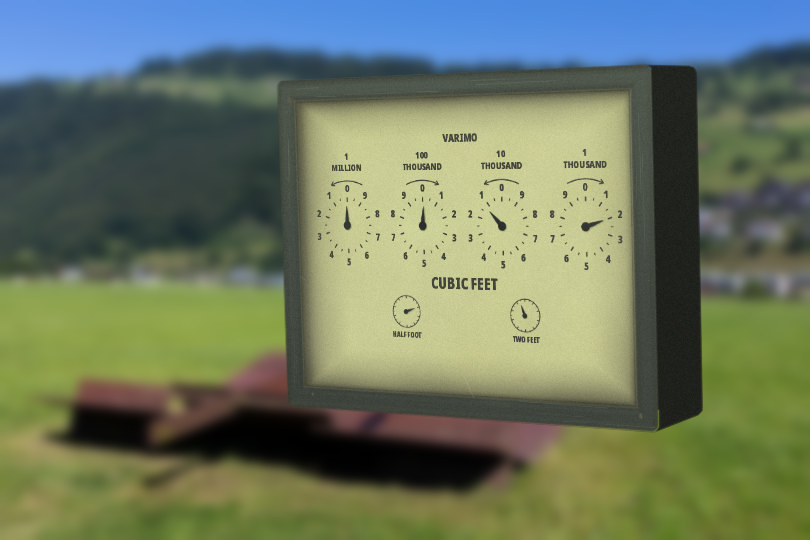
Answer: 1200ft³
